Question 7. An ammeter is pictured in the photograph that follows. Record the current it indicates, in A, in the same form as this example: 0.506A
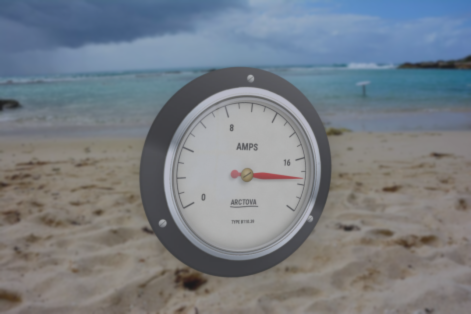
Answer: 17.5A
